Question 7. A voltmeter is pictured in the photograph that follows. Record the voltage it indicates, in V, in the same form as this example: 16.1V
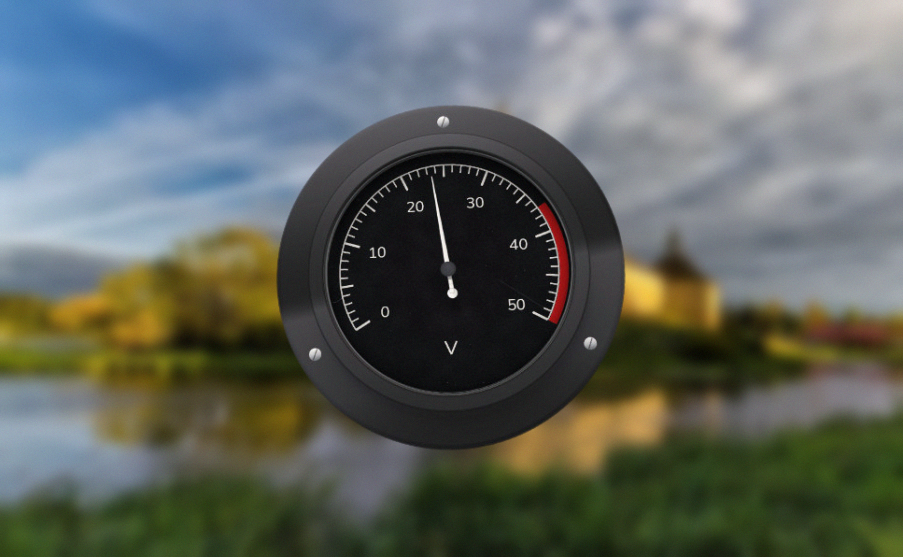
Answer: 23.5V
